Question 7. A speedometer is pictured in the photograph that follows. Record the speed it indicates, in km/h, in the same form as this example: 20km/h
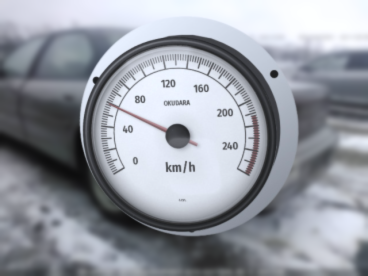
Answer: 60km/h
